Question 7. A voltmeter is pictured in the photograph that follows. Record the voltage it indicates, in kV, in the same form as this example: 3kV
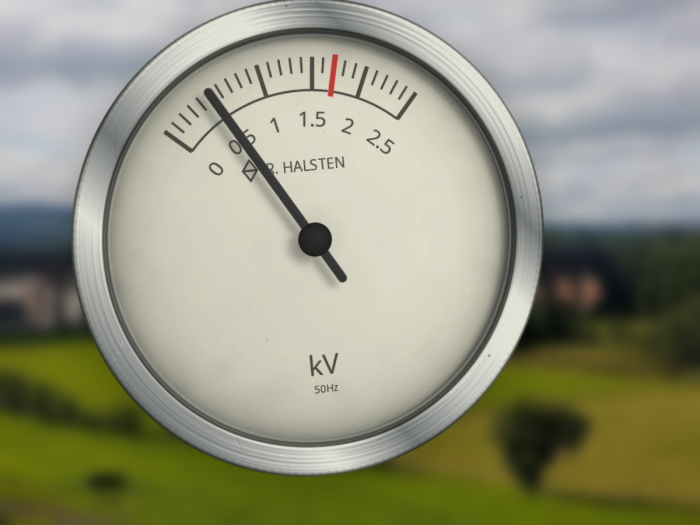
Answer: 0.5kV
